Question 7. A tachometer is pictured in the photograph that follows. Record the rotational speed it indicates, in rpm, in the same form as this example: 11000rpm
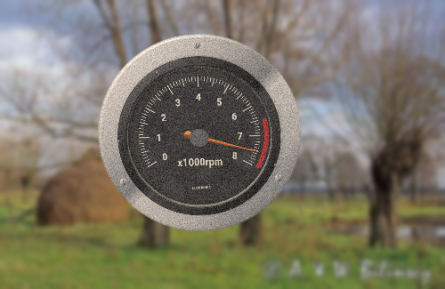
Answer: 7500rpm
